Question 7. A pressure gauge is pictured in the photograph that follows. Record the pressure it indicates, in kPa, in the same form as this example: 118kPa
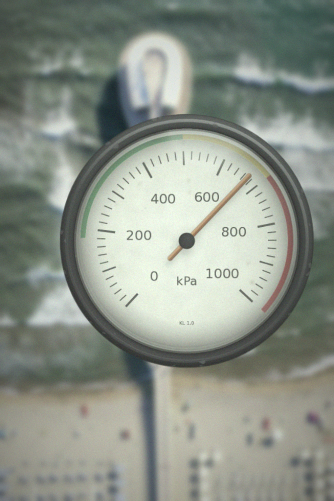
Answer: 670kPa
